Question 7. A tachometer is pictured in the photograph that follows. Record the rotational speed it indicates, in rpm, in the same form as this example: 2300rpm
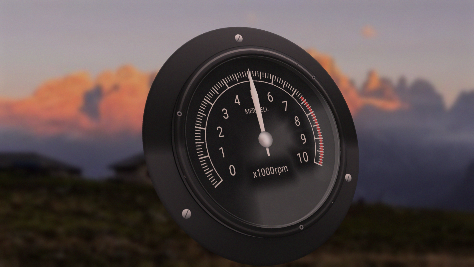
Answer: 5000rpm
